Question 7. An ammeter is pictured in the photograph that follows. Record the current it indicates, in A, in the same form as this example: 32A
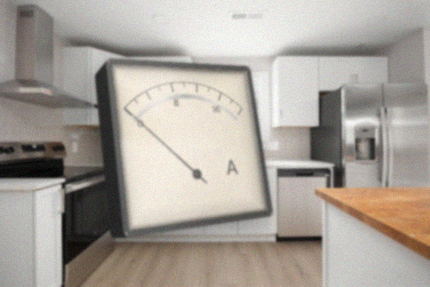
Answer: 0A
